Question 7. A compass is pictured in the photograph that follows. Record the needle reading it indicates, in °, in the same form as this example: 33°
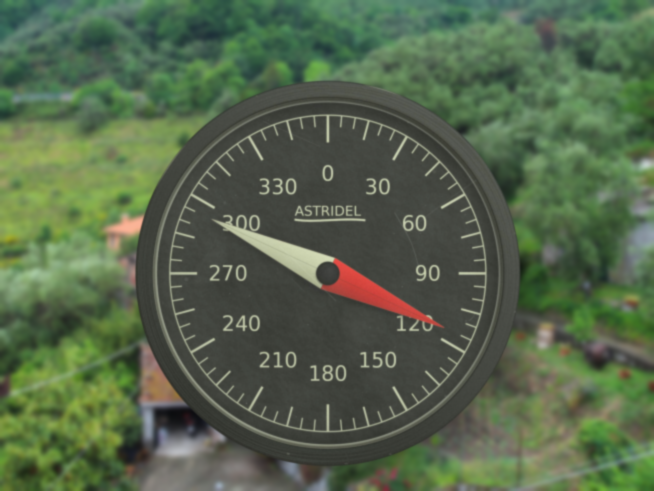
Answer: 115°
